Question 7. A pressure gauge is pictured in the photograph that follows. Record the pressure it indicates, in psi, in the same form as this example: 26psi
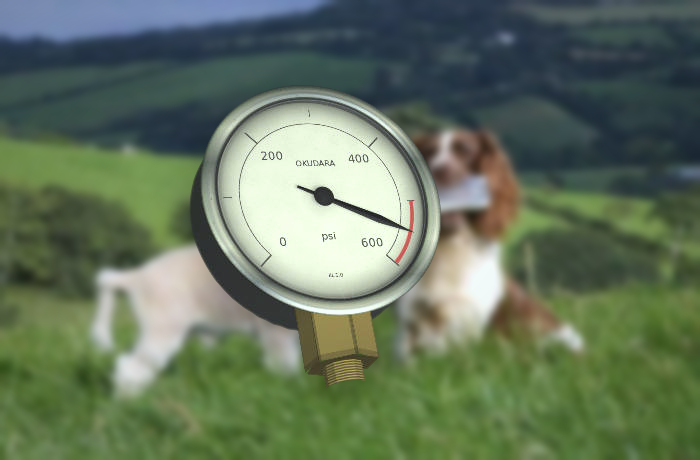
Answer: 550psi
